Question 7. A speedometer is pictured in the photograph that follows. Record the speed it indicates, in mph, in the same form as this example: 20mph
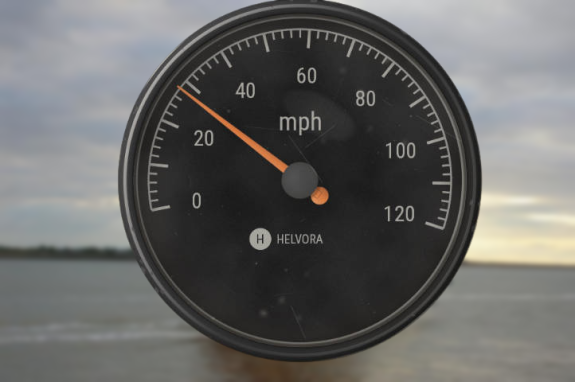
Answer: 28mph
